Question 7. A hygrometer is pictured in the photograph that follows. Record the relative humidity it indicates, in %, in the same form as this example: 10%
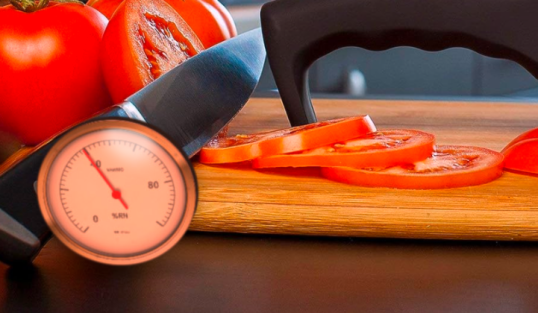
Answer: 40%
